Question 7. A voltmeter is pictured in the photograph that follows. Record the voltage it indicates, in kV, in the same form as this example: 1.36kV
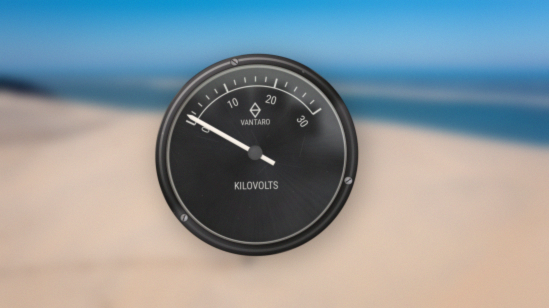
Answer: 1kV
